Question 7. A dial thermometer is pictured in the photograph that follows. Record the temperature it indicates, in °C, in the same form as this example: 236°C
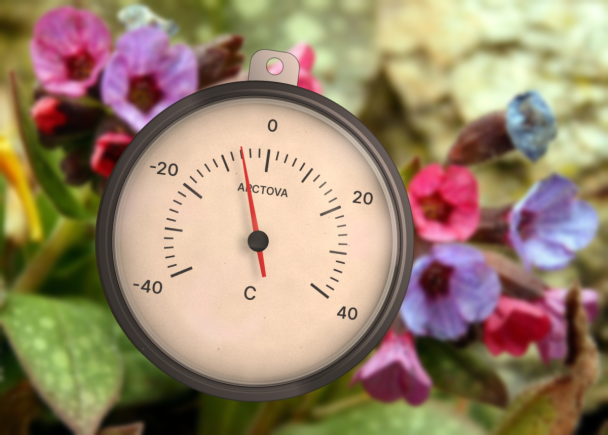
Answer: -6°C
